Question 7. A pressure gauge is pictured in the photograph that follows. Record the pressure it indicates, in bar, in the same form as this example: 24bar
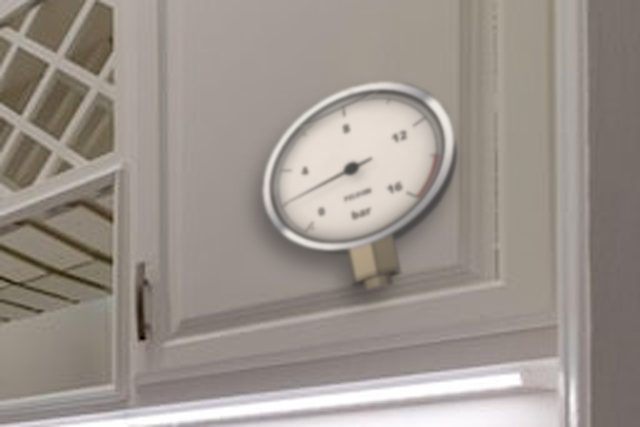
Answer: 2bar
